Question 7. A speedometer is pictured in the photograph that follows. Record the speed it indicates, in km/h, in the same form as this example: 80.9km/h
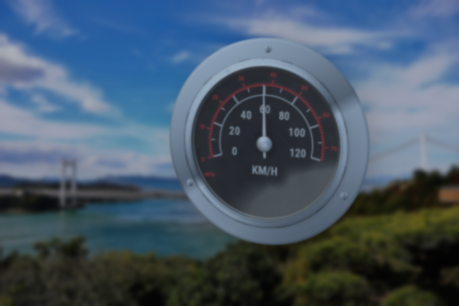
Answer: 60km/h
